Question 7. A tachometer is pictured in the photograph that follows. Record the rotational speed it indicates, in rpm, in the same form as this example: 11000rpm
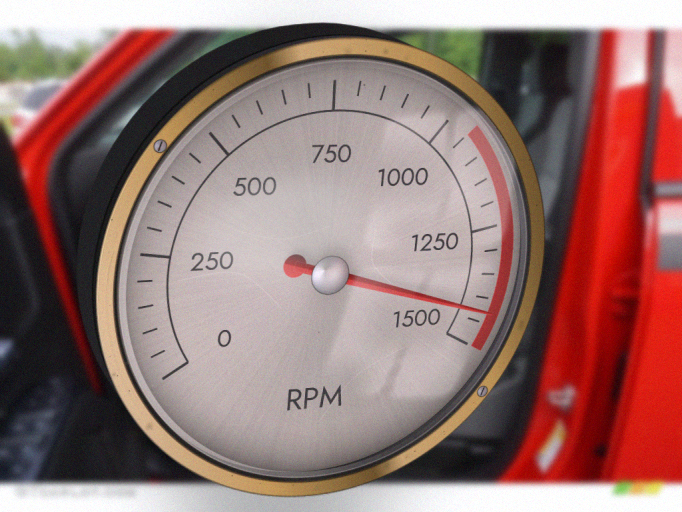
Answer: 1425rpm
